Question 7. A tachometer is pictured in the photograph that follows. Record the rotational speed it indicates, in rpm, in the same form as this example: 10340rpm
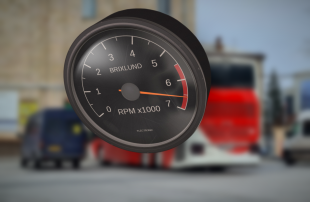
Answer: 6500rpm
